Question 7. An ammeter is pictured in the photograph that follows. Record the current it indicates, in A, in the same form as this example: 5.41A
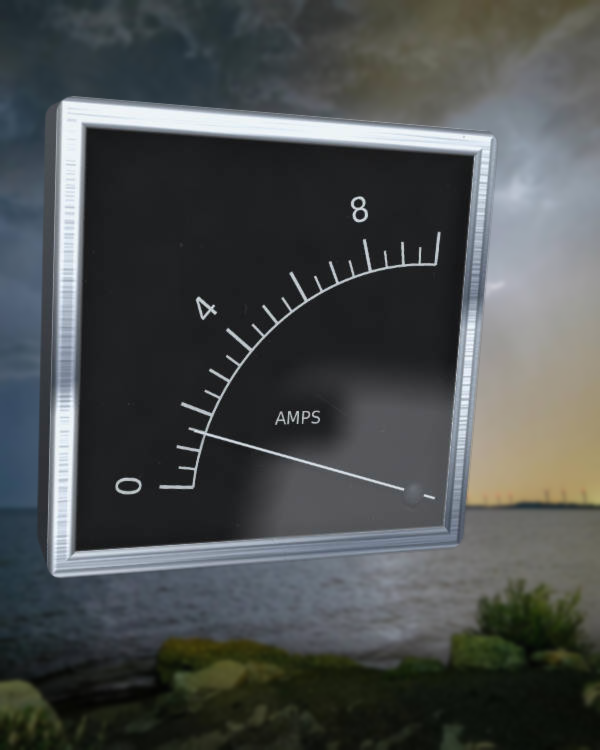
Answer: 1.5A
